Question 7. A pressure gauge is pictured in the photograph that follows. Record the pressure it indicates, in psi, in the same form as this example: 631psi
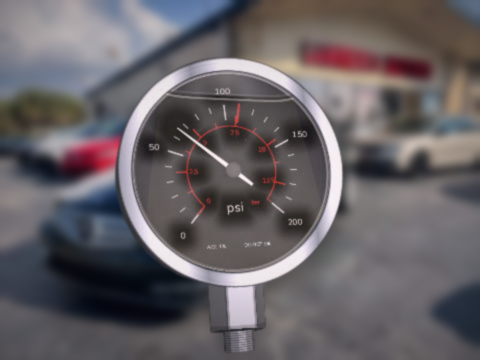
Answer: 65psi
